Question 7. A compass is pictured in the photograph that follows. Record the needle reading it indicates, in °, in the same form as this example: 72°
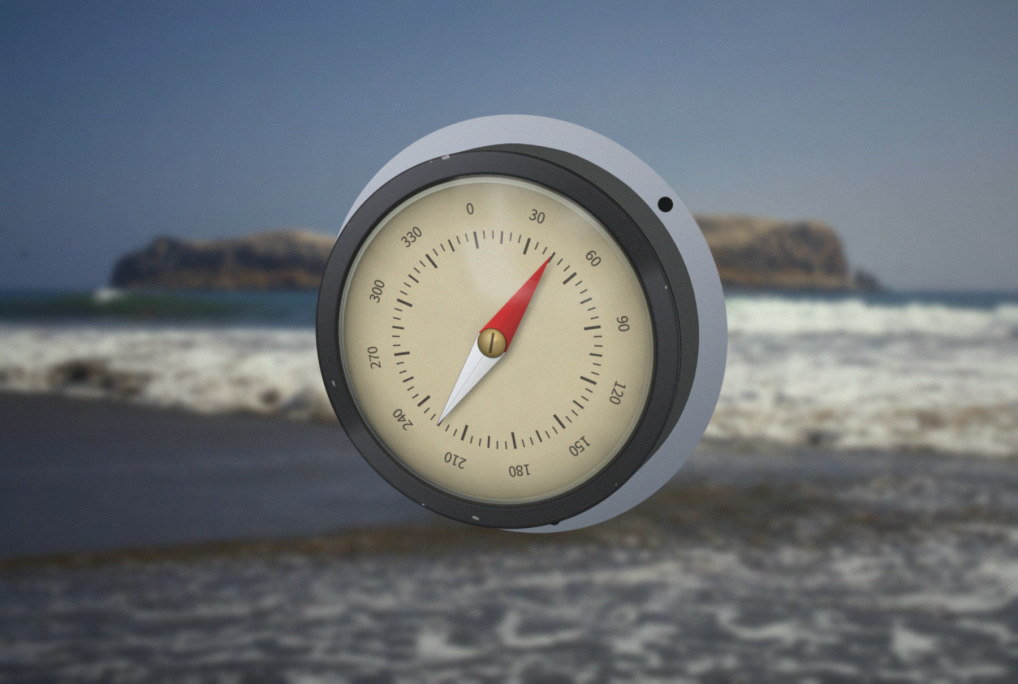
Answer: 45°
